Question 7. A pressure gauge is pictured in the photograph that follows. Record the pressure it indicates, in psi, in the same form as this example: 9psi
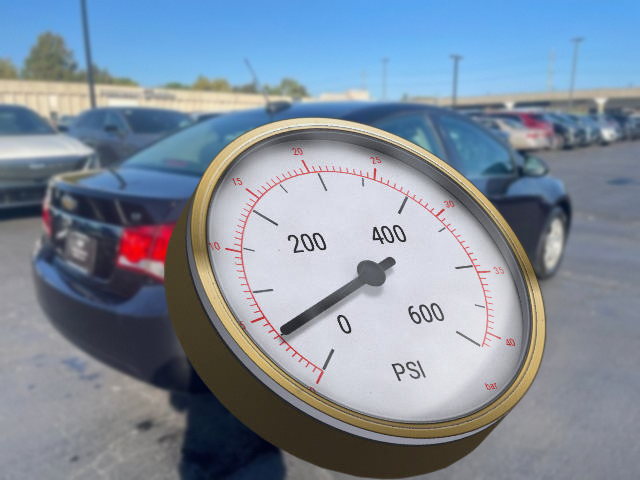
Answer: 50psi
